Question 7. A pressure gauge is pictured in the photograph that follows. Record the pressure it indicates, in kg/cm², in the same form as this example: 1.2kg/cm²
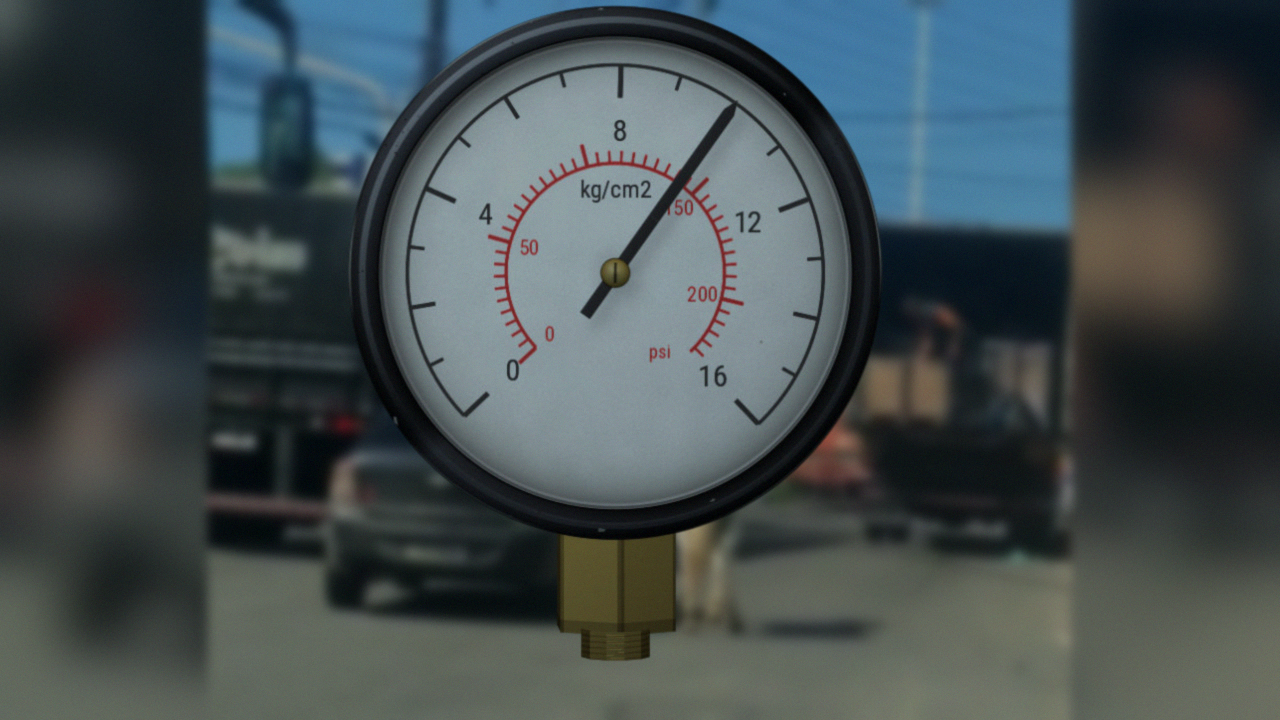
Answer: 10kg/cm²
